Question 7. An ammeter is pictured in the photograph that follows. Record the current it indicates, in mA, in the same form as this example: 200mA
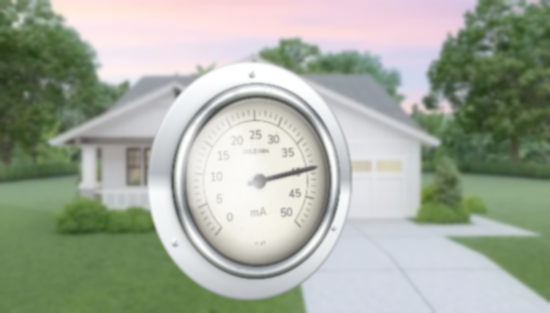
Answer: 40mA
